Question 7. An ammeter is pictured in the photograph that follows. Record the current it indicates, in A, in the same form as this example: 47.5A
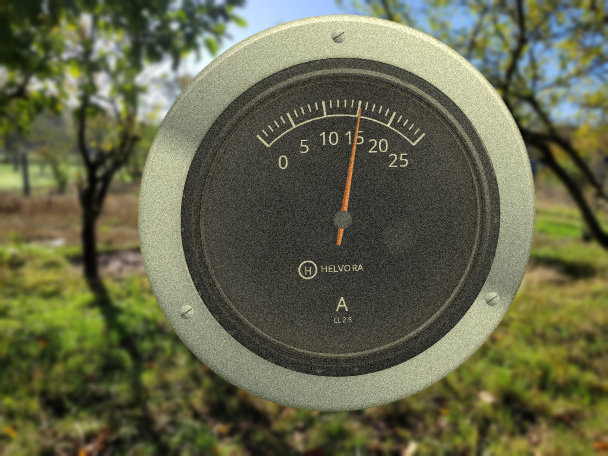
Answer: 15A
